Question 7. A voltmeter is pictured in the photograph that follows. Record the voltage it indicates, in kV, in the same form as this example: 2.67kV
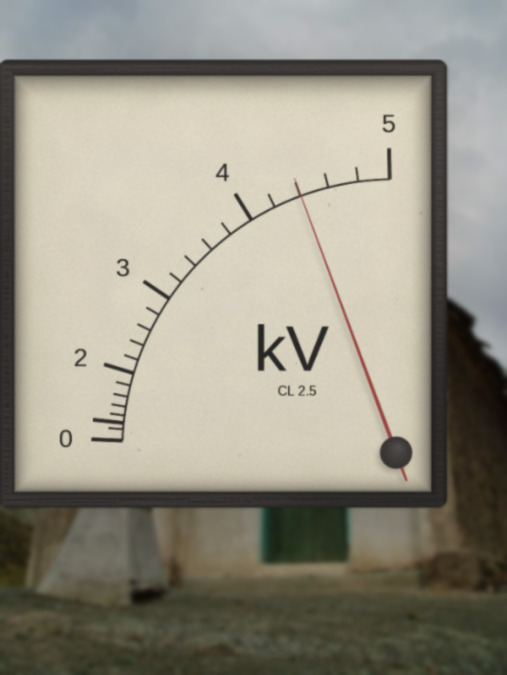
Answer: 4.4kV
